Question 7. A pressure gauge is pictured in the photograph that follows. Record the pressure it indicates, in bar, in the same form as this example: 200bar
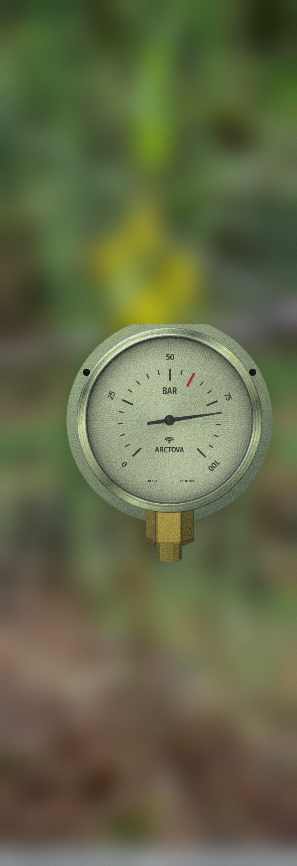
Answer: 80bar
